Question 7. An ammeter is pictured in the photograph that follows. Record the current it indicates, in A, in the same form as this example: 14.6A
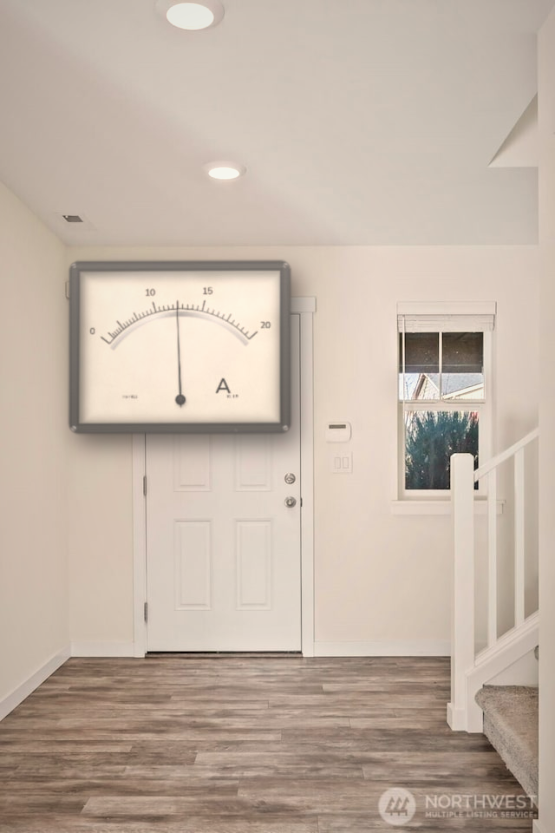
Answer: 12.5A
